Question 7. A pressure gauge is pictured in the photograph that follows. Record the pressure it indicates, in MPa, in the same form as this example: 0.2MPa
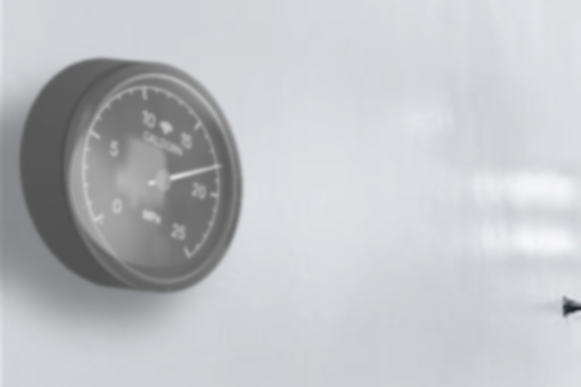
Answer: 18MPa
